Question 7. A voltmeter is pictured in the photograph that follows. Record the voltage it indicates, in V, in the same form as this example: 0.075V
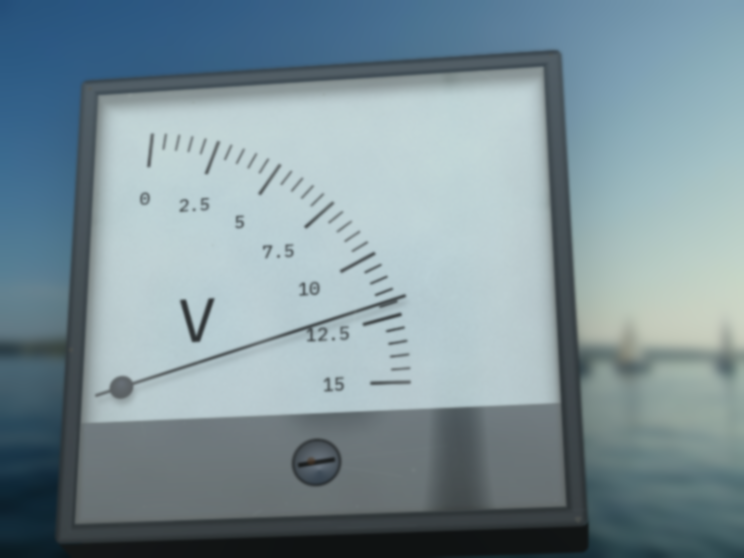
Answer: 12V
